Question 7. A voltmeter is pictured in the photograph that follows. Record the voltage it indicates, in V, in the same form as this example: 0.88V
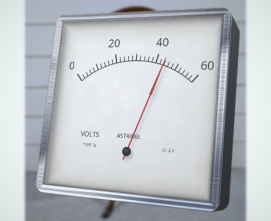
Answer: 44V
